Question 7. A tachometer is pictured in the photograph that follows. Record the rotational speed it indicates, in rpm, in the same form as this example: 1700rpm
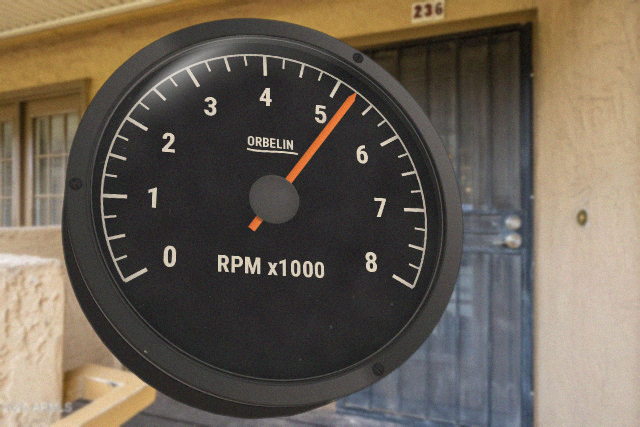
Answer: 5250rpm
